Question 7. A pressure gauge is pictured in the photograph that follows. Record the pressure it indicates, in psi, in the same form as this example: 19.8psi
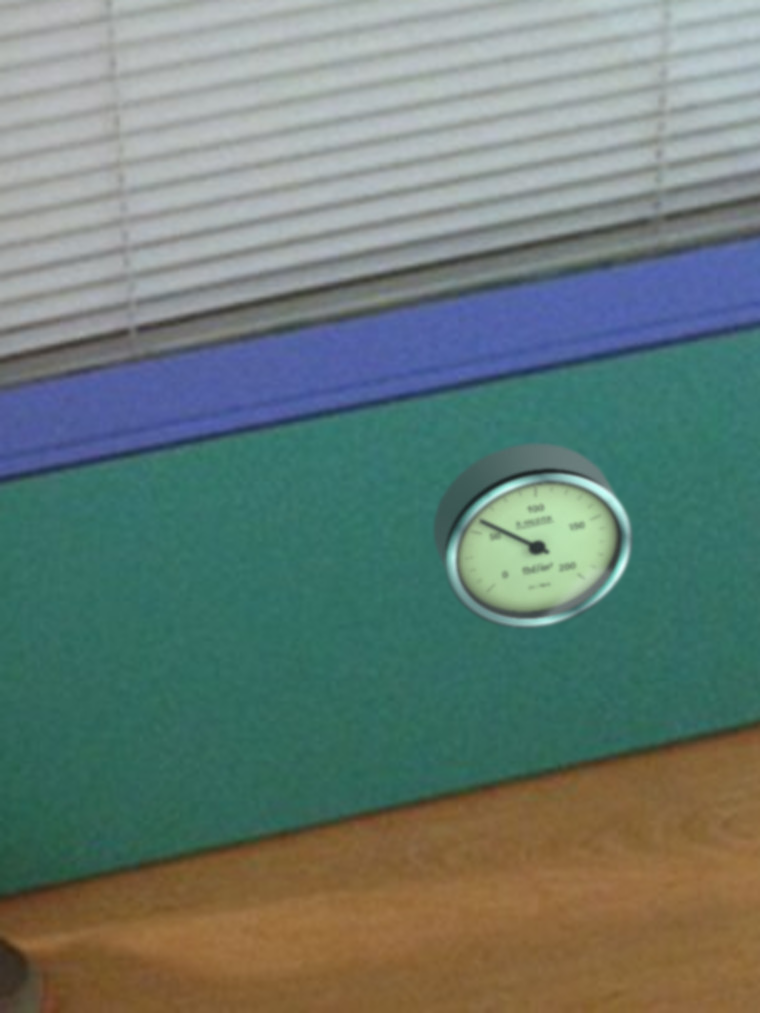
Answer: 60psi
